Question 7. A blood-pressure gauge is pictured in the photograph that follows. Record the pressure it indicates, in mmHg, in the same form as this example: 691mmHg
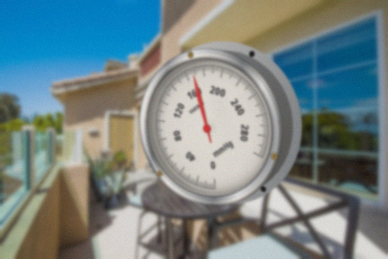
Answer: 170mmHg
